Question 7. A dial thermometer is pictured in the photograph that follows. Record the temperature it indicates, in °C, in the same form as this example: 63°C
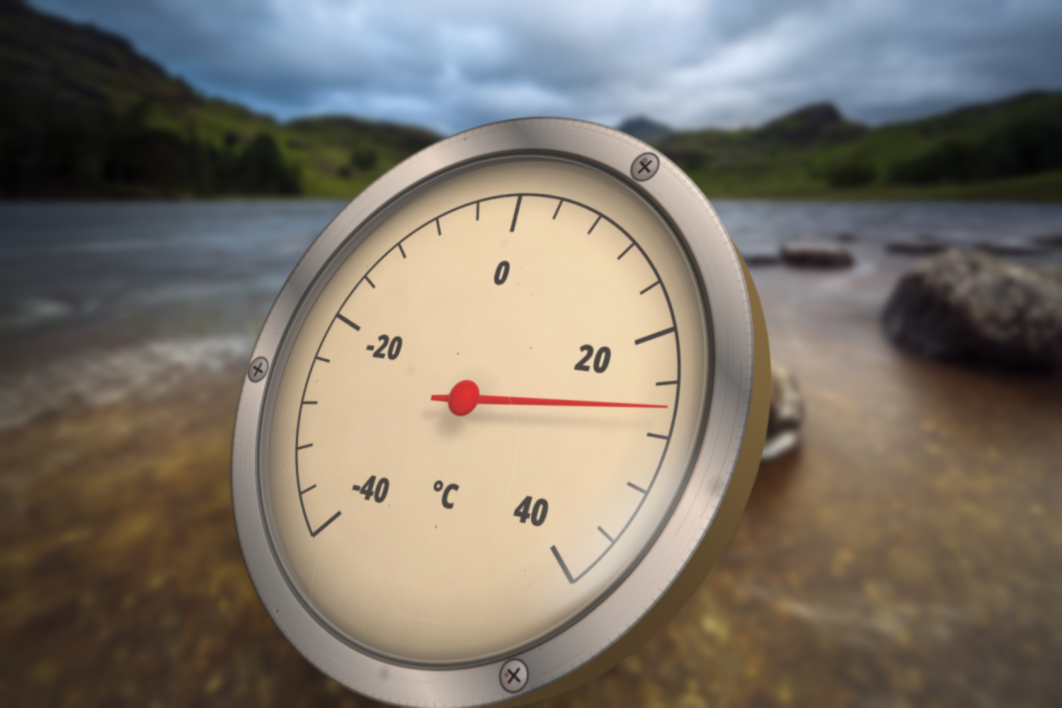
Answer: 26°C
